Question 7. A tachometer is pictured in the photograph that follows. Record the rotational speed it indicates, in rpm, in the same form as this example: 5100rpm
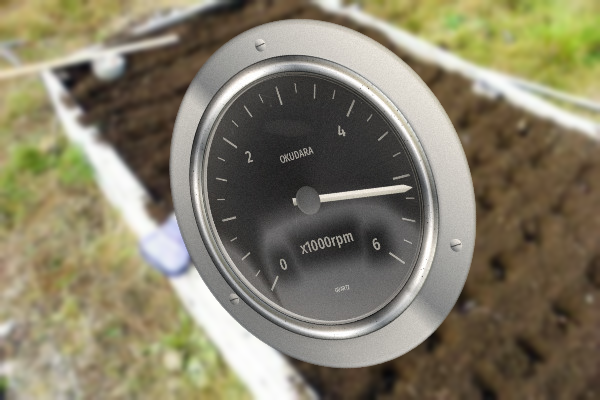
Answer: 5125rpm
